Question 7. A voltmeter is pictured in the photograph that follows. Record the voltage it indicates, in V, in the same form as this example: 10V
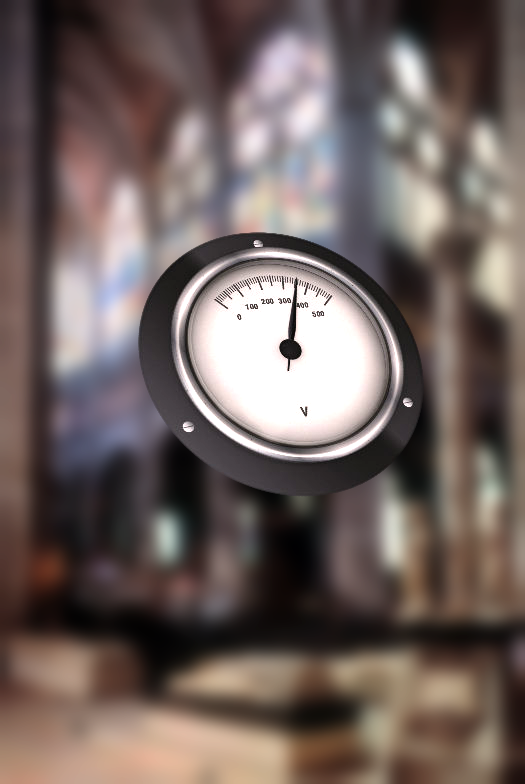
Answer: 350V
